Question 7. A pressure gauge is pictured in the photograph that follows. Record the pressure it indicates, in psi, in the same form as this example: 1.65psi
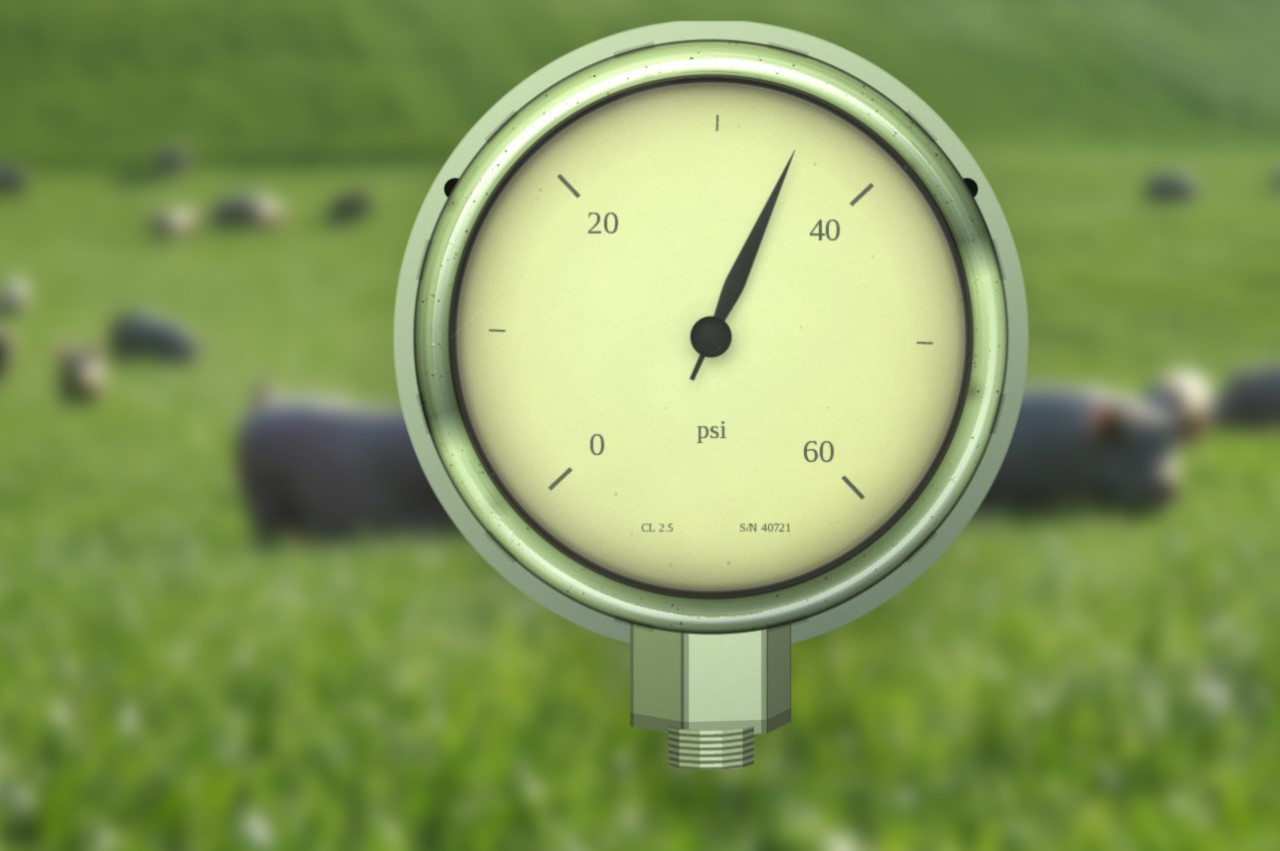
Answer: 35psi
